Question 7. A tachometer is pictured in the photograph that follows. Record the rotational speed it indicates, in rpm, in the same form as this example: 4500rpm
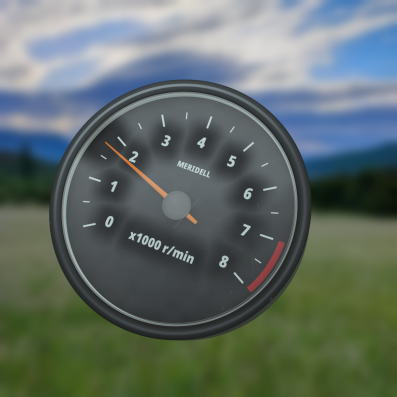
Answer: 1750rpm
